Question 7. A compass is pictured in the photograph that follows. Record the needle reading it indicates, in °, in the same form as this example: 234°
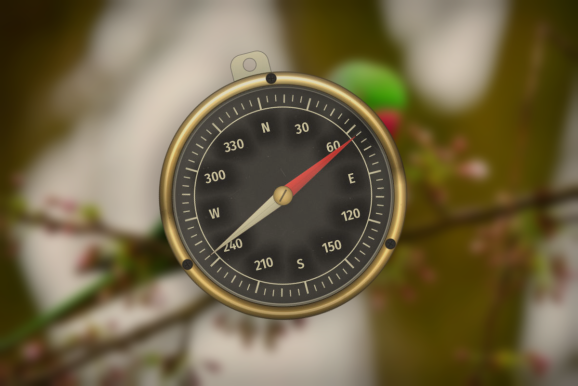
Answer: 65°
